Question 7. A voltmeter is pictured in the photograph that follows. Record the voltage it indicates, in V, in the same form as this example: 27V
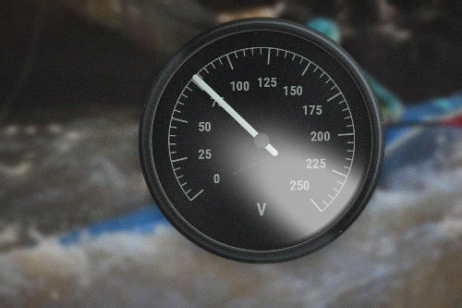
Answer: 77.5V
